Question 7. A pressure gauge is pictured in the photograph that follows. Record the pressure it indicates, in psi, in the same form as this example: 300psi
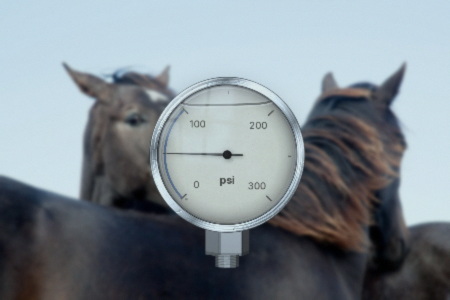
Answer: 50psi
